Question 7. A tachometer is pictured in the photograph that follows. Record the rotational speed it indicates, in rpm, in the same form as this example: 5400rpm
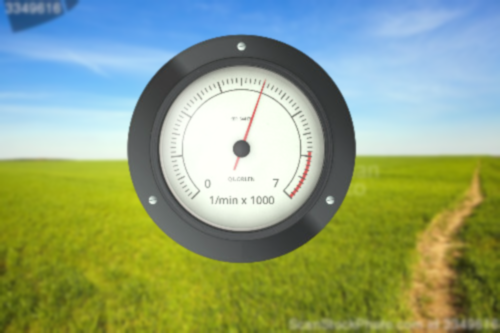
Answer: 4000rpm
